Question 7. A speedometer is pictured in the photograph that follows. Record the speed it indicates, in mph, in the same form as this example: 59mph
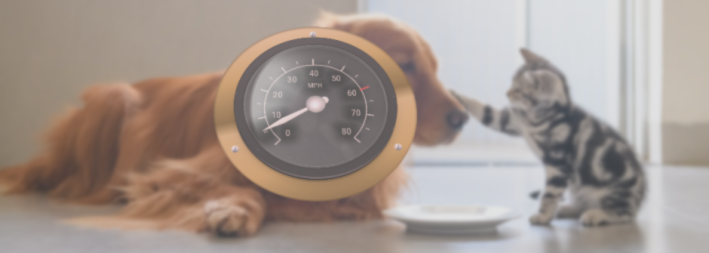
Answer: 5mph
